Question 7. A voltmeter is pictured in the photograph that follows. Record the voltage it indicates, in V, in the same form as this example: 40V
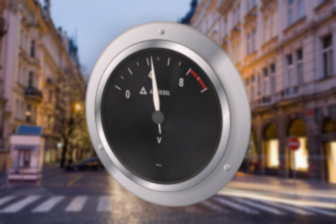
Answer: 4.5V
